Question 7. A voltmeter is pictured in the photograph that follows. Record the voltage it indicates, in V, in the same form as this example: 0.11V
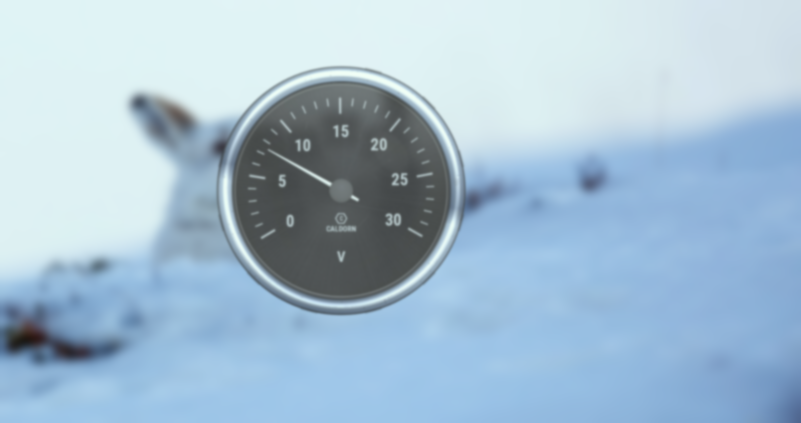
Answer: 7.5V
